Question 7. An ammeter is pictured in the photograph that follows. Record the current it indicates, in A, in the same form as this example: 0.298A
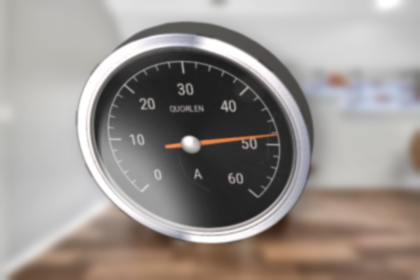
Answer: 48A
